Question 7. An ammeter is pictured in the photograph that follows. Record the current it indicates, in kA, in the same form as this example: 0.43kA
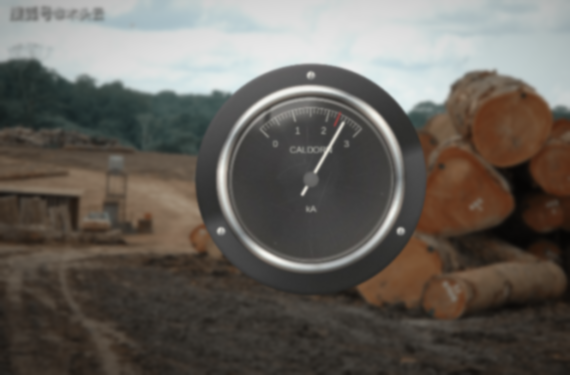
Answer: 2.5kA
